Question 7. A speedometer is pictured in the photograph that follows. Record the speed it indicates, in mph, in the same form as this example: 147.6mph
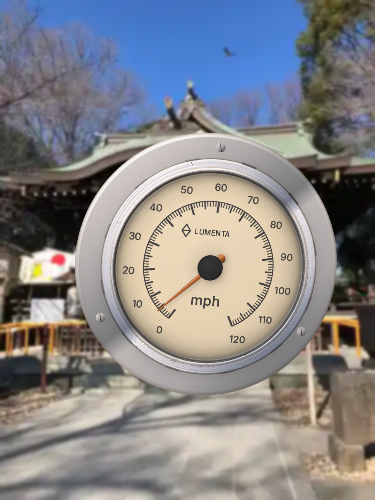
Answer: 5mph
